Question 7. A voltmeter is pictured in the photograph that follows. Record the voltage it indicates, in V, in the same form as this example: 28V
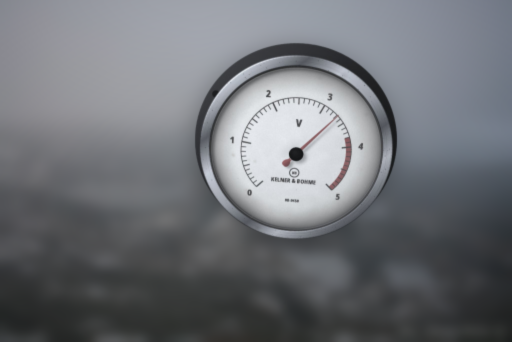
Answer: 3.3V
